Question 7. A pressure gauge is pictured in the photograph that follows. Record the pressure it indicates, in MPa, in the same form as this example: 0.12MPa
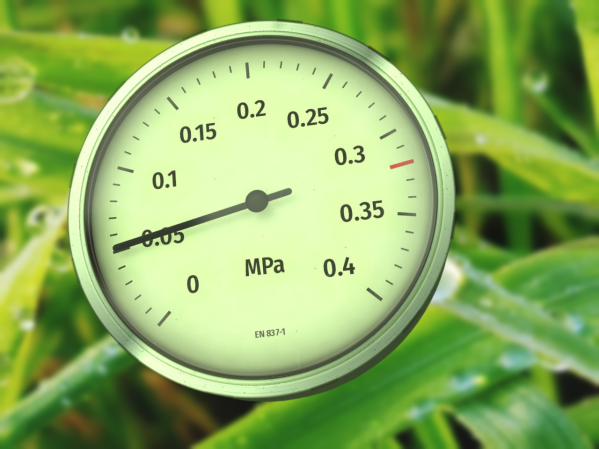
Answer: 0.05MPa
